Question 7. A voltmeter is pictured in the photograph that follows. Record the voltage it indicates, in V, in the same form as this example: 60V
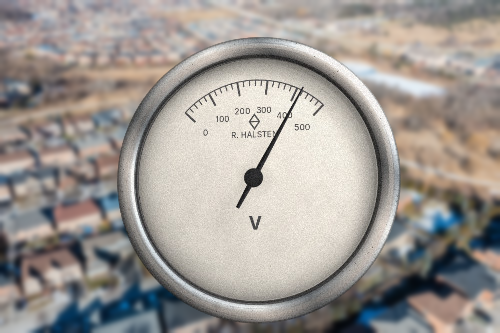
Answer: 420V
